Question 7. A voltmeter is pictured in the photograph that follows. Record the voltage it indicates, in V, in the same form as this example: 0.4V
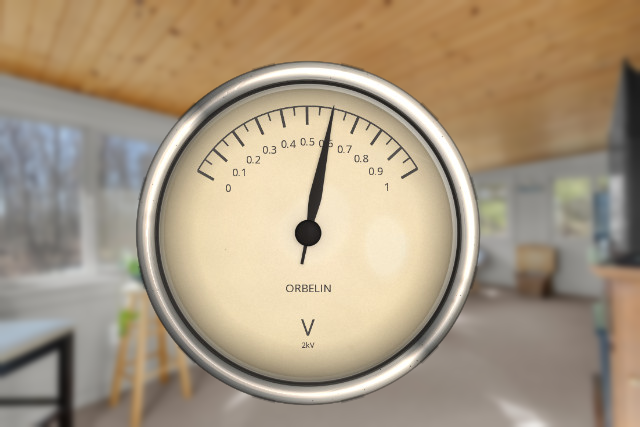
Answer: 0.6V
